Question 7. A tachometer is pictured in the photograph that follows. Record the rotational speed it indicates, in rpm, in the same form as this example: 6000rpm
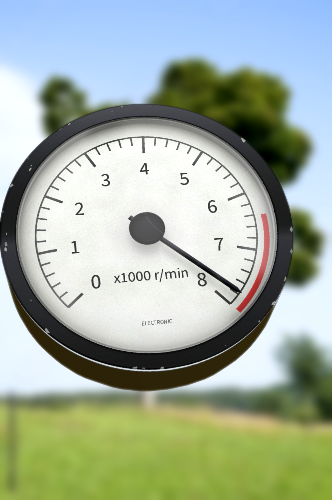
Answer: 7800rpm
